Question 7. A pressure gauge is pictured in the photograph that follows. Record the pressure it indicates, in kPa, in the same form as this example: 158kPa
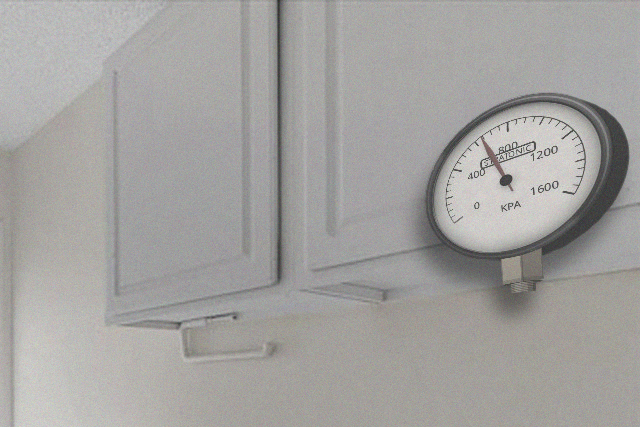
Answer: 650kPa
